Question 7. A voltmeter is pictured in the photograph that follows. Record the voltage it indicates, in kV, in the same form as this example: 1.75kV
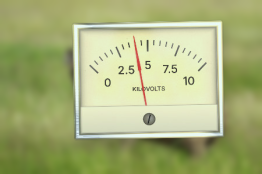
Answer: 4kV
